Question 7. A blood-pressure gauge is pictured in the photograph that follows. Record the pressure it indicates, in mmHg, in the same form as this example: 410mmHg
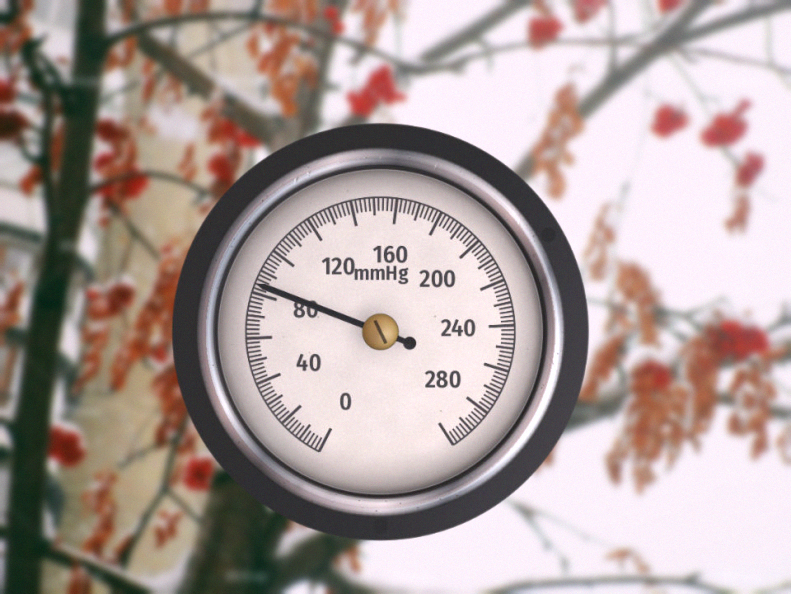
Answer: 84mmHg
